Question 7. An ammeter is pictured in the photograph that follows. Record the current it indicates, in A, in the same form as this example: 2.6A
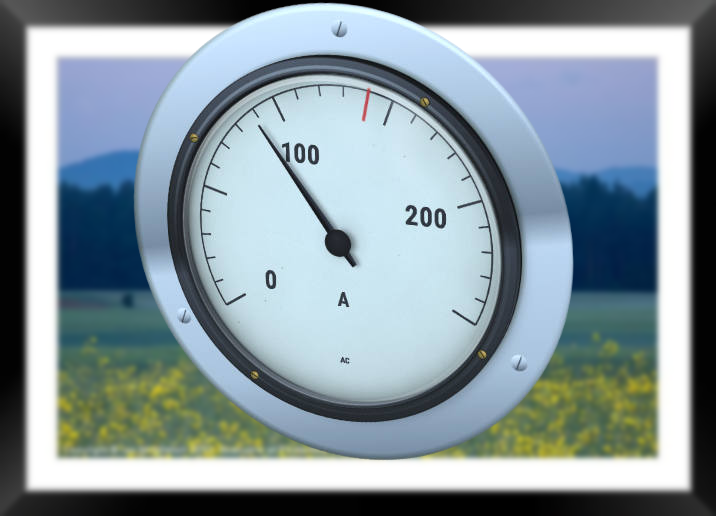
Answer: 90A
